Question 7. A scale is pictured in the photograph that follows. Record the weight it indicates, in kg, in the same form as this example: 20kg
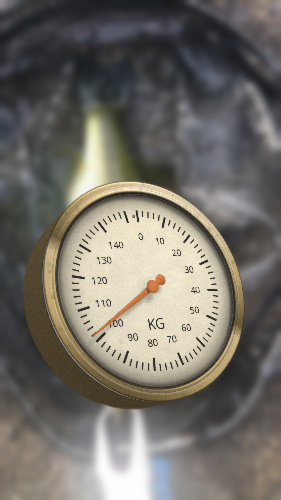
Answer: 102kg
